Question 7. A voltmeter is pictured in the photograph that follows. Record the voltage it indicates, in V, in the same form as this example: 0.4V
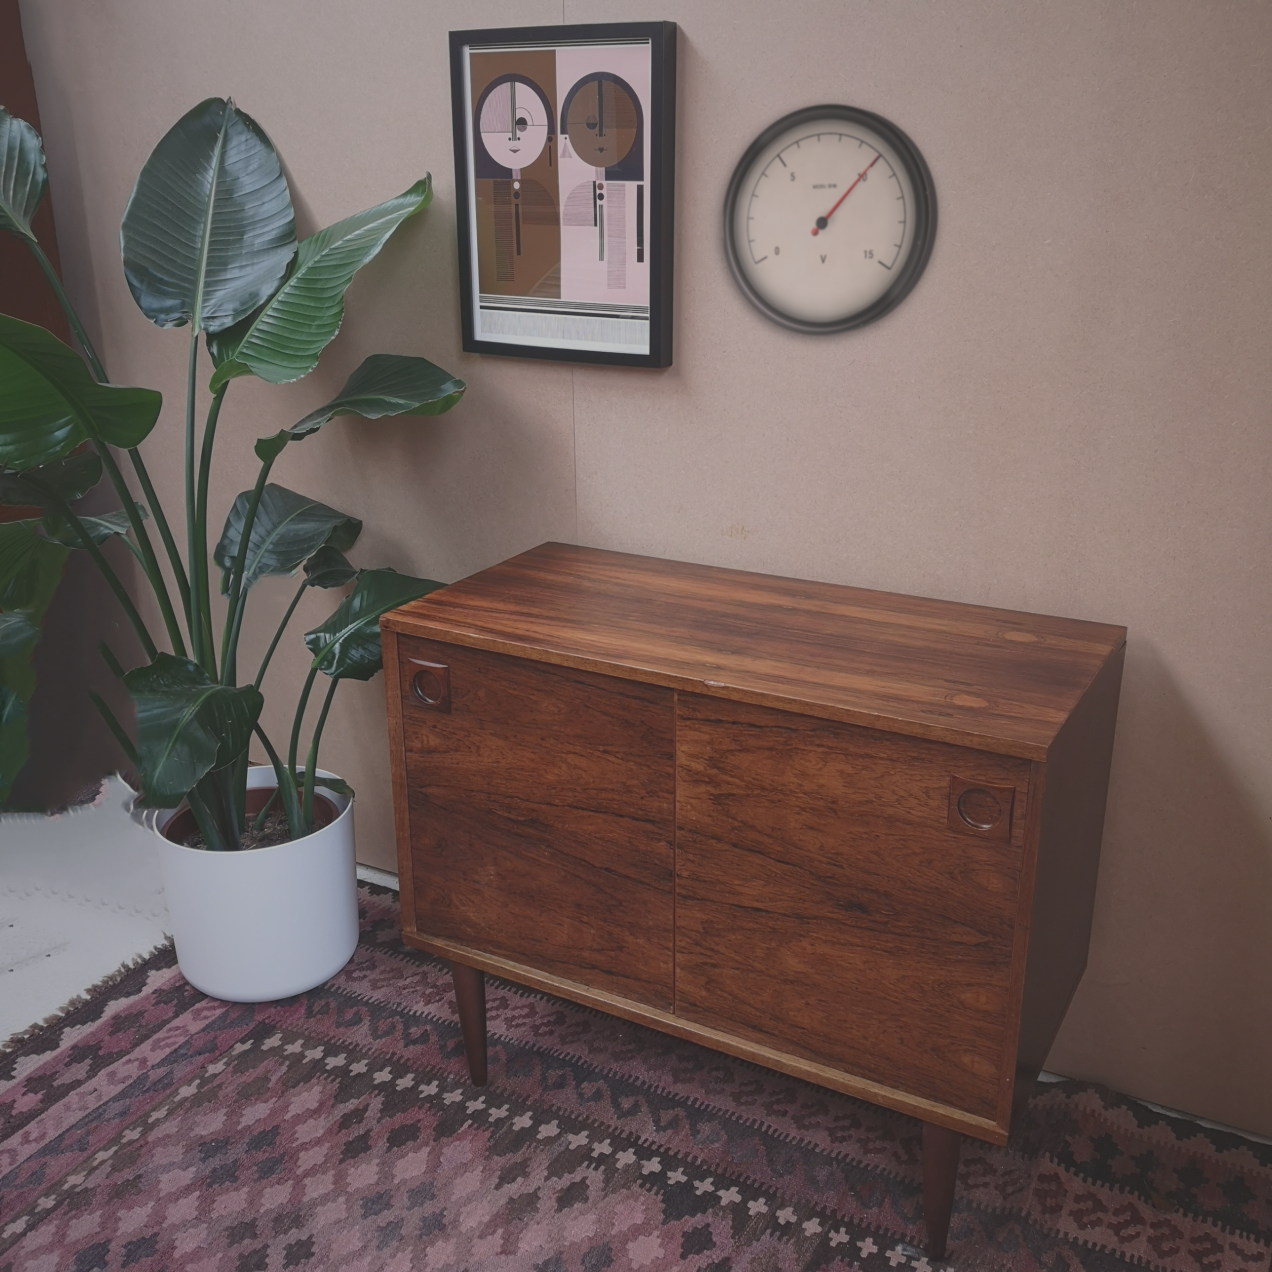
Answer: 10V
